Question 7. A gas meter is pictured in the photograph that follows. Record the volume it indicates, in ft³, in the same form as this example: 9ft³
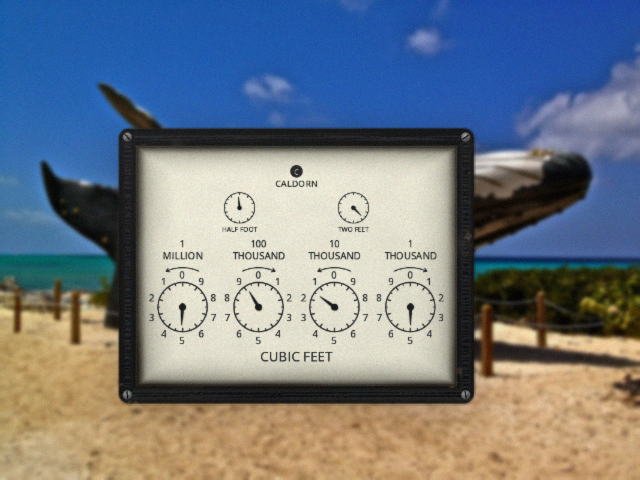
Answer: 491500ft³
